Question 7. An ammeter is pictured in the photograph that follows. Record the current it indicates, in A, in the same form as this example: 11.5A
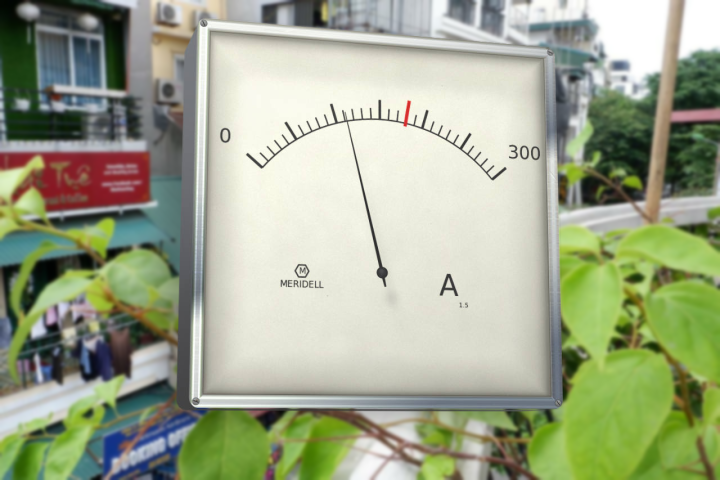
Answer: 110A
